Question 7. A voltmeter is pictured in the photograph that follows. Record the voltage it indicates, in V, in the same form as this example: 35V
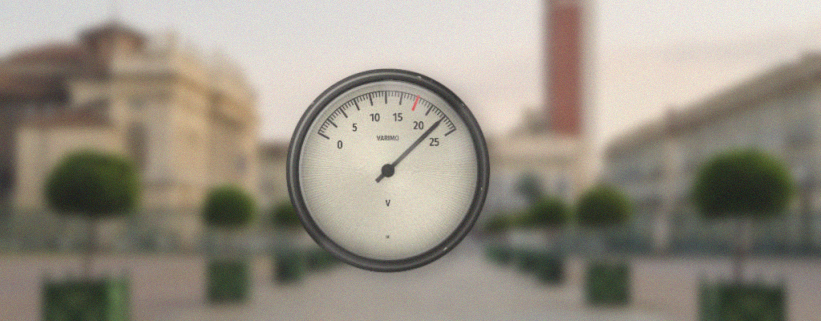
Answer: 22.5V
